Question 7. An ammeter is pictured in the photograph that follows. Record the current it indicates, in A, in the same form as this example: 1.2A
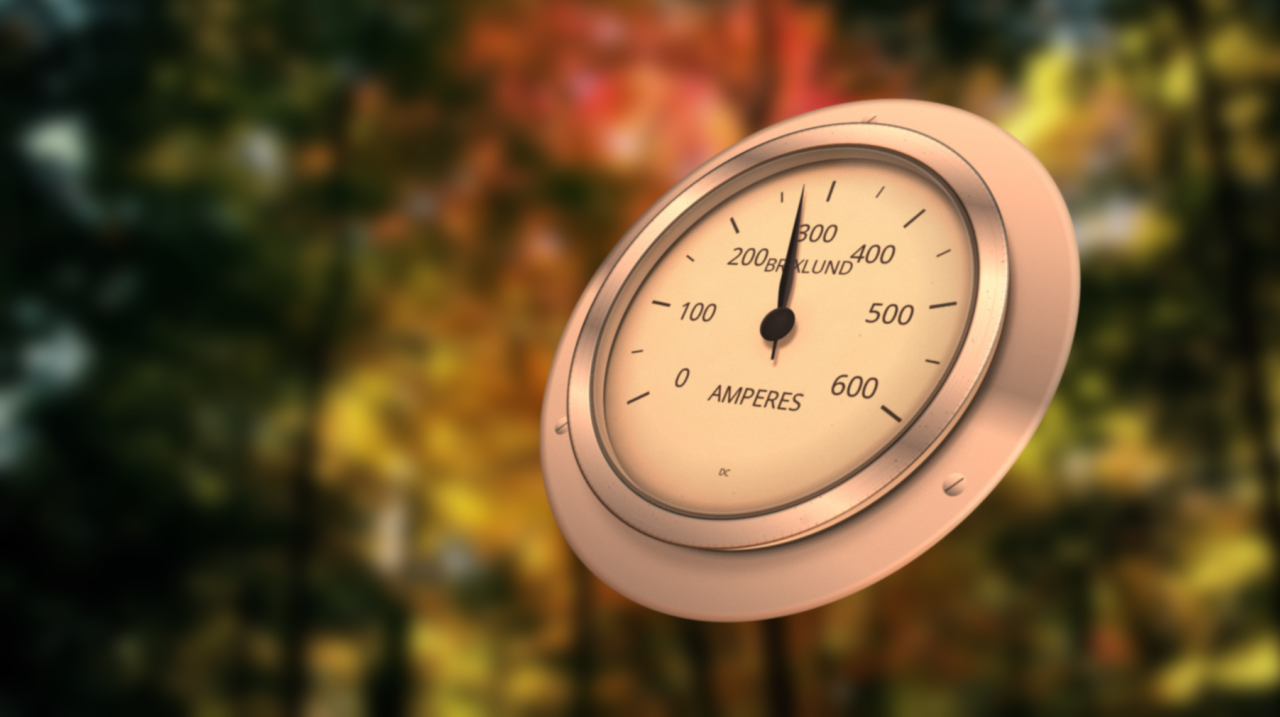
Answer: 275A
